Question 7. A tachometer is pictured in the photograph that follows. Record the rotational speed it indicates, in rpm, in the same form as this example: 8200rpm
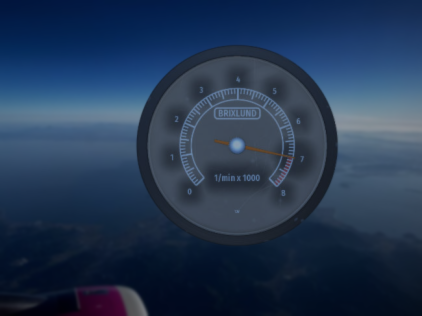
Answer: 7000rpm
